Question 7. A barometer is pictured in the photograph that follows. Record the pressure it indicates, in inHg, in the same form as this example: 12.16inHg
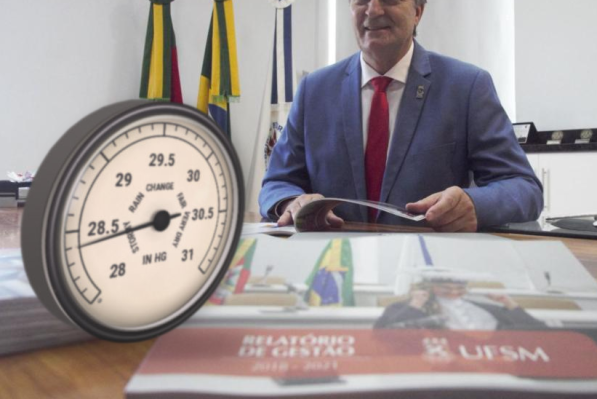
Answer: 28.4inHg
